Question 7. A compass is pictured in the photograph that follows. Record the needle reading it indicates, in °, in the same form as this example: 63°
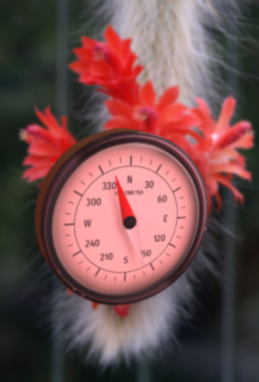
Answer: 340°
